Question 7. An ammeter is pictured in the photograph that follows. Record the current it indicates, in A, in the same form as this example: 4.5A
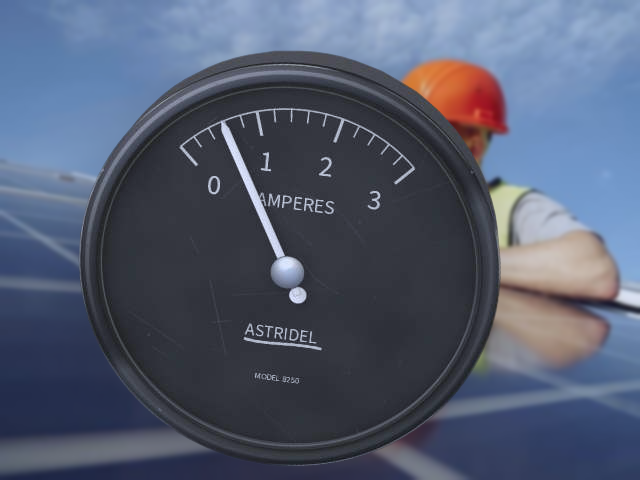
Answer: 0.6A
